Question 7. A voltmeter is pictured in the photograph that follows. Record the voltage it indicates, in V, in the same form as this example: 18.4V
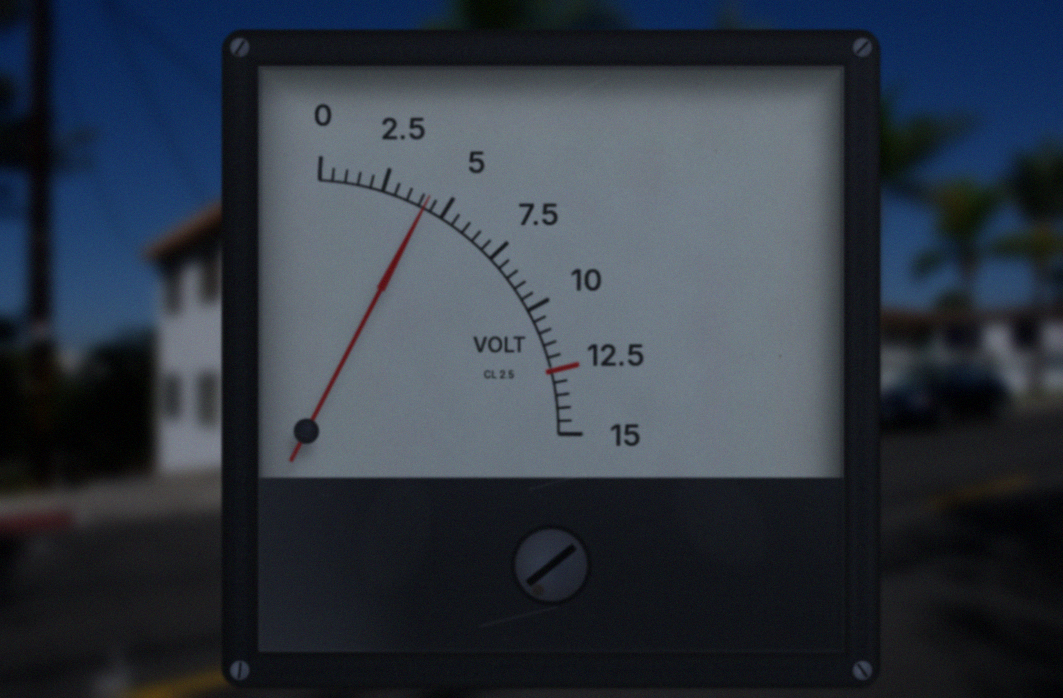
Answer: 4.25V
